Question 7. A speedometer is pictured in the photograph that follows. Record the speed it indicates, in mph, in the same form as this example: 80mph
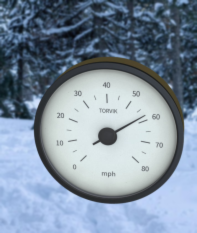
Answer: 57.5mph
